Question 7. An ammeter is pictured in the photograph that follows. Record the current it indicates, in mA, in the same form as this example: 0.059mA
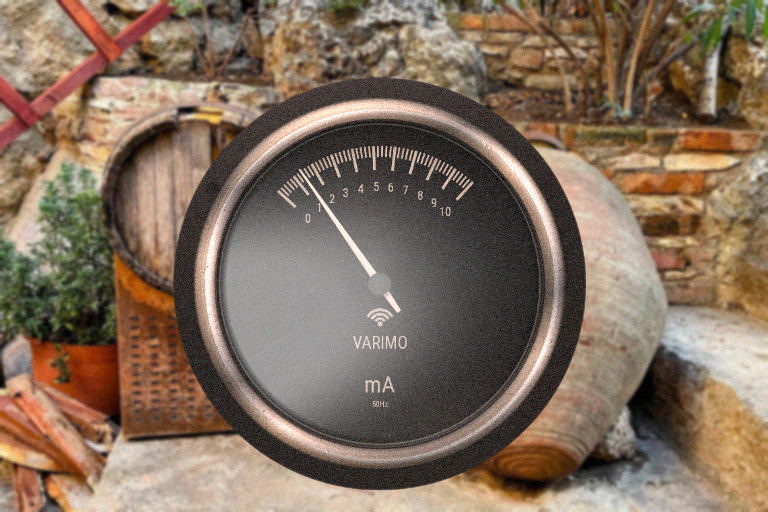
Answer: 1.4mA
